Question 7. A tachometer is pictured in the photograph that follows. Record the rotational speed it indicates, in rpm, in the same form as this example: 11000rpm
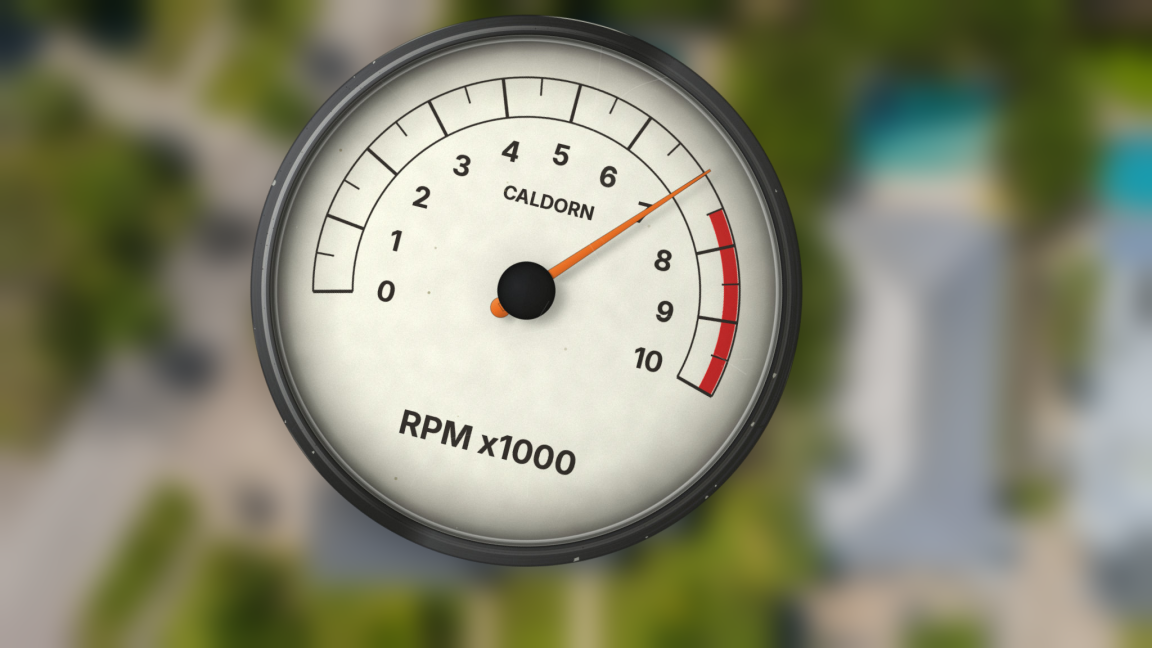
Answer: 7000rpm
